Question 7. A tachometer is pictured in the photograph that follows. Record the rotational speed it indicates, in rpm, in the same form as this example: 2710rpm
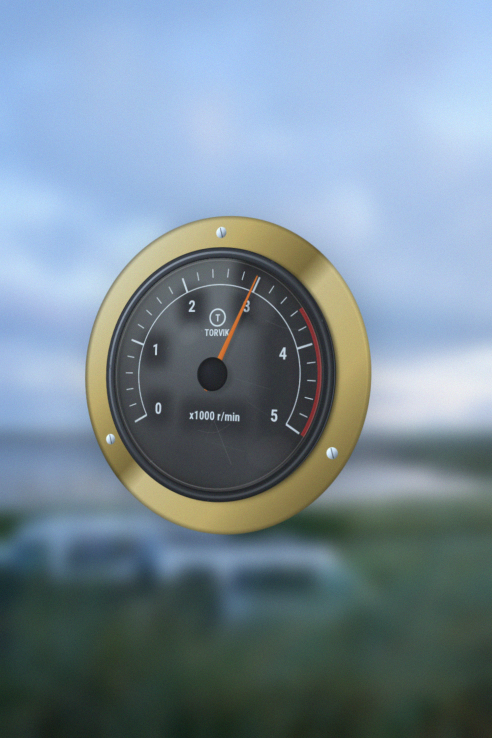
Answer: 3000rpm
